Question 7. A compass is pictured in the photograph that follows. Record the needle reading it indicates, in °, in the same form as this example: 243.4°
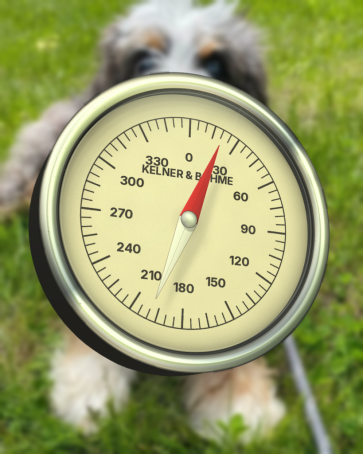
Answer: 20°
